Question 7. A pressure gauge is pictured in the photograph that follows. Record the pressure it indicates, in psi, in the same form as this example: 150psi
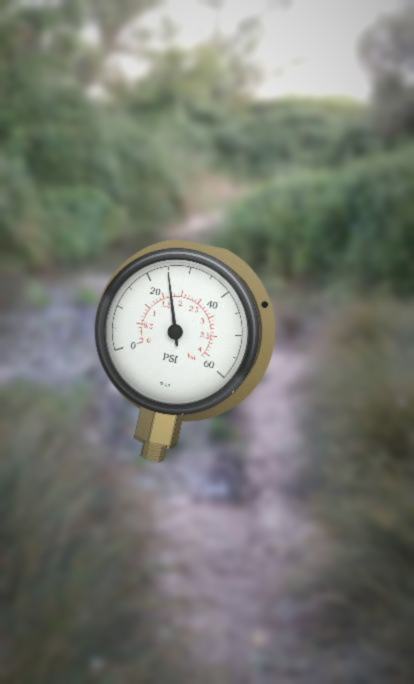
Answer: 25psi
